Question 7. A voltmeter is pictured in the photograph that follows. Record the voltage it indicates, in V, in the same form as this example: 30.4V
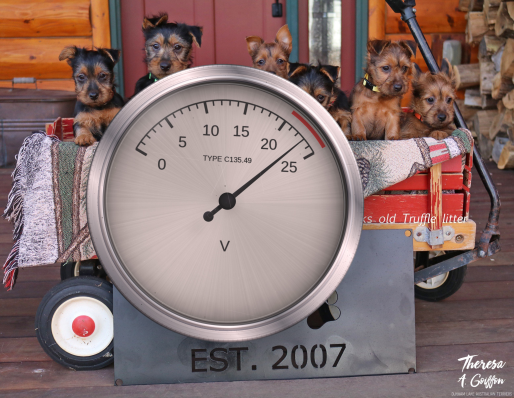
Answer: 23V
